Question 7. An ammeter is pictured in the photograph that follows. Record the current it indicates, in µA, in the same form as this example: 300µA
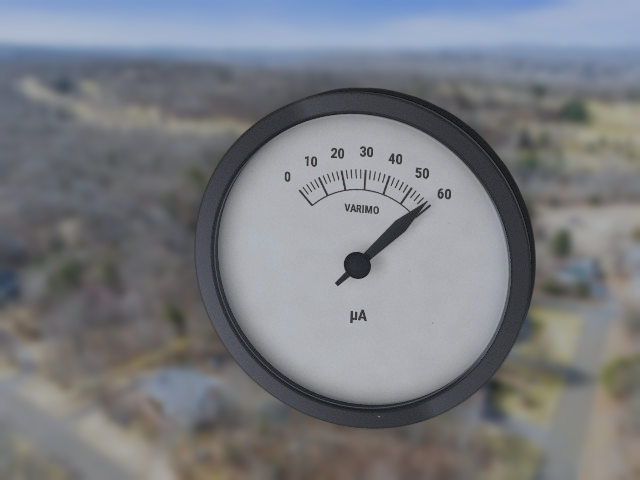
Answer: 58µA
